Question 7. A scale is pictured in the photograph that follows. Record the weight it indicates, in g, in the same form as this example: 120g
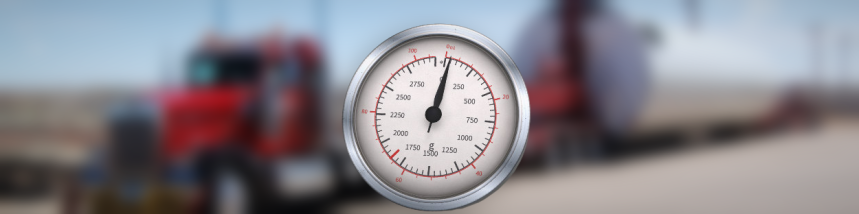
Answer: 50g
